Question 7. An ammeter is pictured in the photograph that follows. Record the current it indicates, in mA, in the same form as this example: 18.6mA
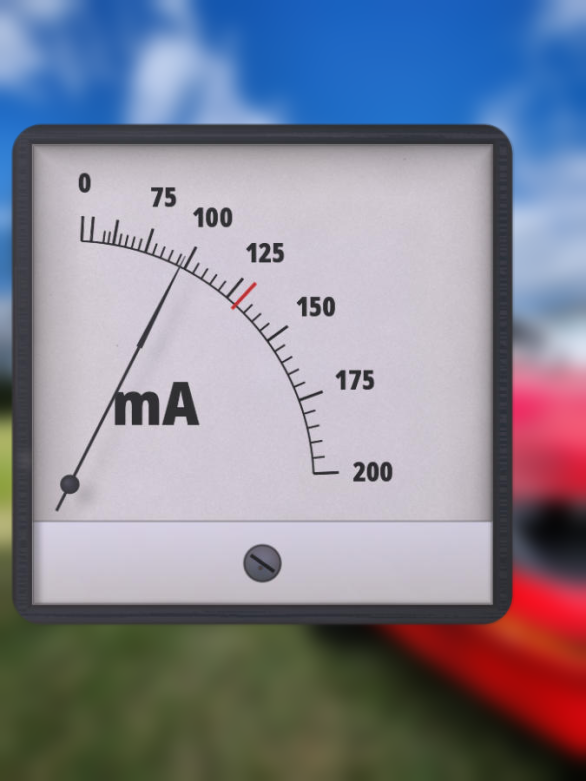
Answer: 97.5mA
